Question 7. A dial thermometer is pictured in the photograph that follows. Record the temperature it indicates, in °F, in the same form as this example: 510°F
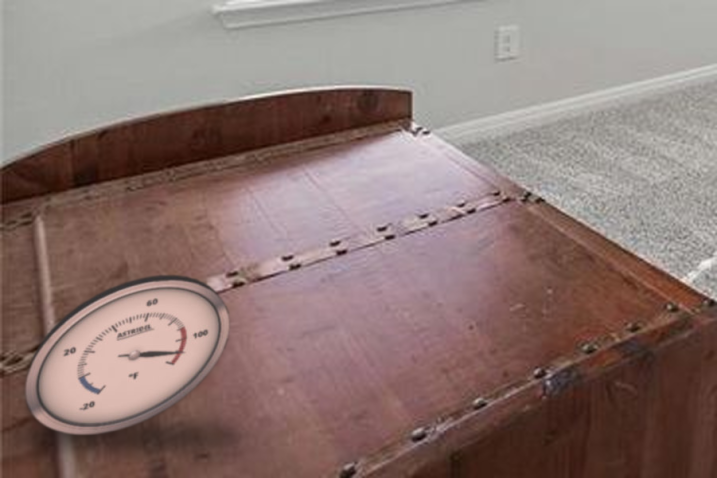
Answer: 110°F
